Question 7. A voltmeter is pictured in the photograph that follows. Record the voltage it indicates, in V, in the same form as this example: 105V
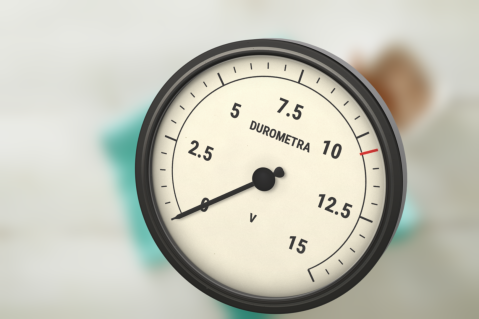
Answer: 0V
